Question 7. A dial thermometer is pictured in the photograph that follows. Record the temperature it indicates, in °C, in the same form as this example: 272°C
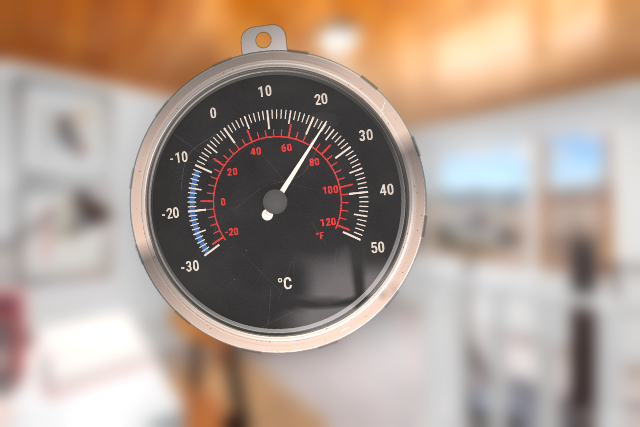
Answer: 23°C
